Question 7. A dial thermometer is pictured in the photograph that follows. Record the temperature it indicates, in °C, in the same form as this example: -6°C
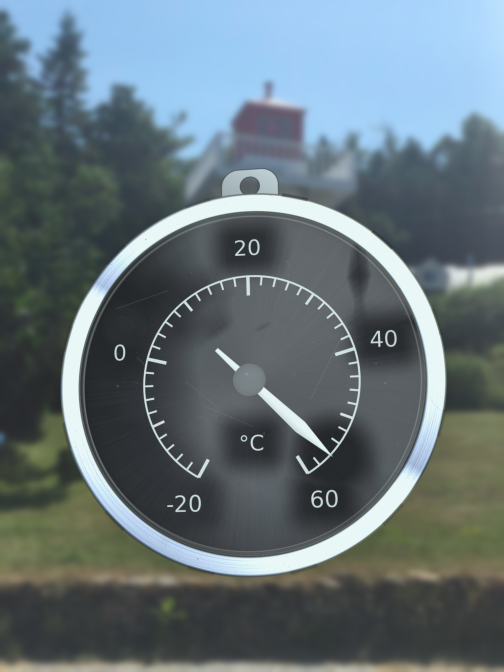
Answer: 56°C
